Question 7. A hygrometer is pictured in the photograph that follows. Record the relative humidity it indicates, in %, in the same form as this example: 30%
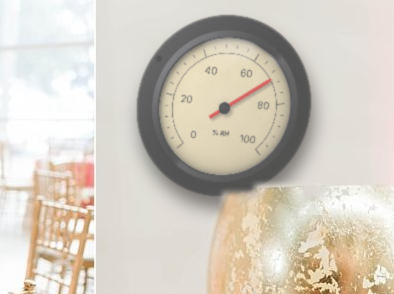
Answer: 70%
